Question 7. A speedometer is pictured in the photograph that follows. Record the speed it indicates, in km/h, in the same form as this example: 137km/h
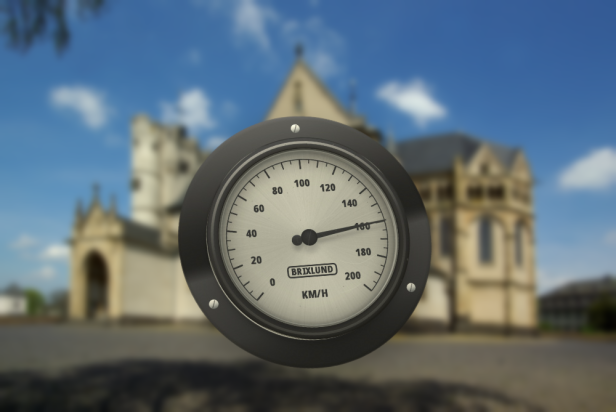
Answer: 160km/h
